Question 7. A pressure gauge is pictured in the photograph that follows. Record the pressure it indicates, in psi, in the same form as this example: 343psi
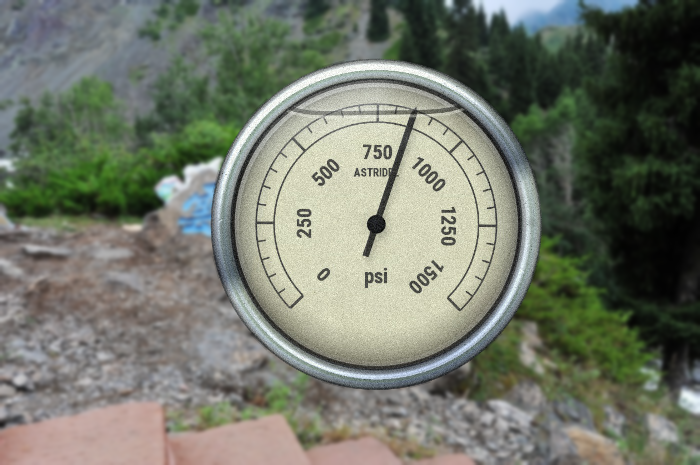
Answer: 850psi
